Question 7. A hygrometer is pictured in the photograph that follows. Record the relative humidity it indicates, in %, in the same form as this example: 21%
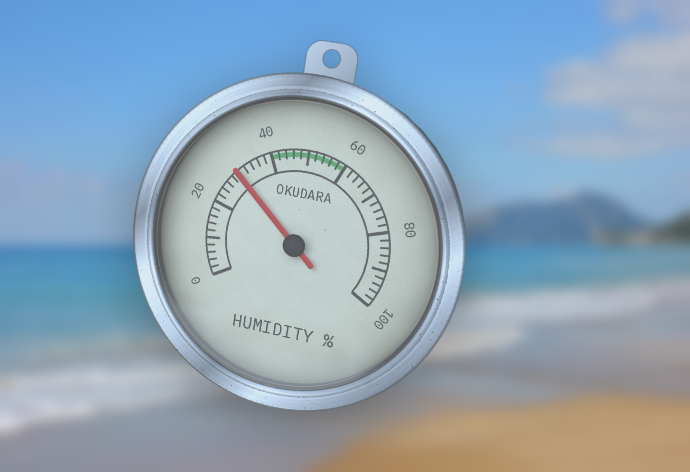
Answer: 30%
